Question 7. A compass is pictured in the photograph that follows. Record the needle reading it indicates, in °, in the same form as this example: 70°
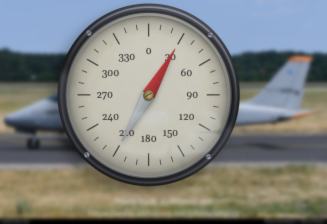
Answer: 30°
